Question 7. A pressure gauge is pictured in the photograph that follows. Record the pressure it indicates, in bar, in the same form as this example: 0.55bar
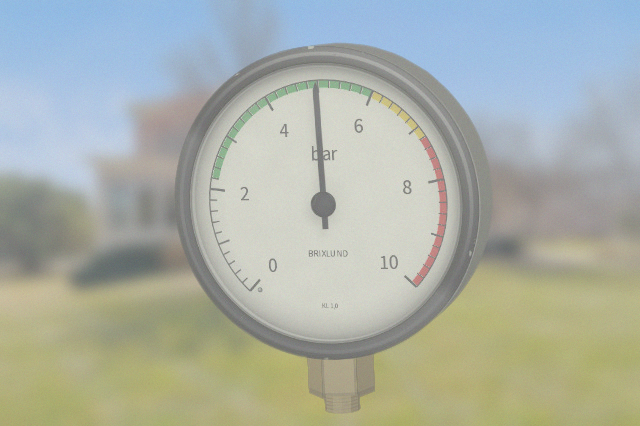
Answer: 5bar
